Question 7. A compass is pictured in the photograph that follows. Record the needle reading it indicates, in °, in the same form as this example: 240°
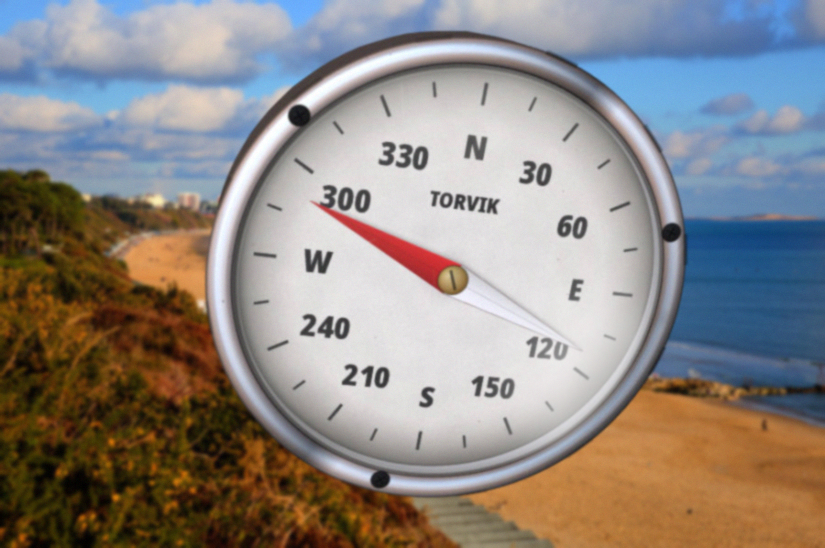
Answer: 292.5°
